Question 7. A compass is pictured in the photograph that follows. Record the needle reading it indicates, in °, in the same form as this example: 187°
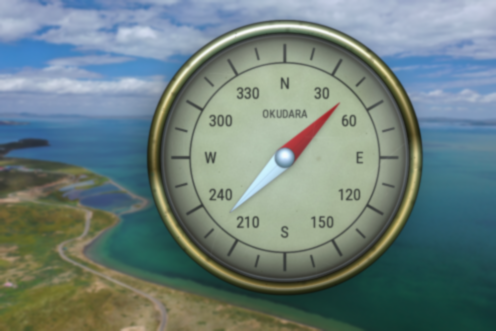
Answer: 45°
